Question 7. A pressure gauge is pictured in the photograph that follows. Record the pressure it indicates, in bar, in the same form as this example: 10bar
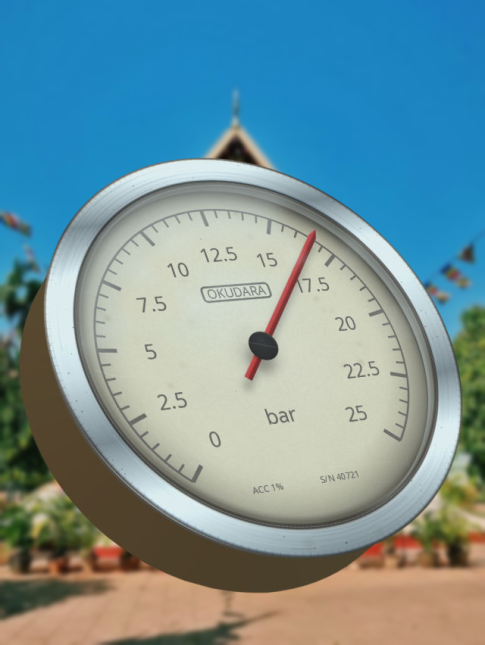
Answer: 16.5bar
